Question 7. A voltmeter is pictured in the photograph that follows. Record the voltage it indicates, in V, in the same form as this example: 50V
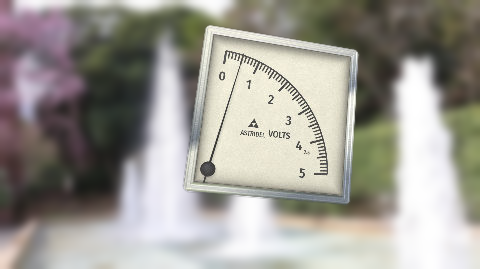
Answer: 0.5V
